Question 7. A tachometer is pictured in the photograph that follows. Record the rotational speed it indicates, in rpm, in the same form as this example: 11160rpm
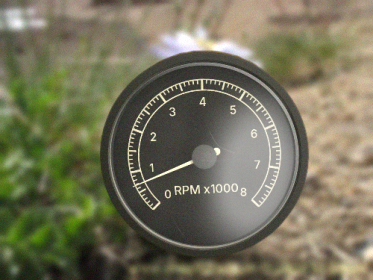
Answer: 700rpm
